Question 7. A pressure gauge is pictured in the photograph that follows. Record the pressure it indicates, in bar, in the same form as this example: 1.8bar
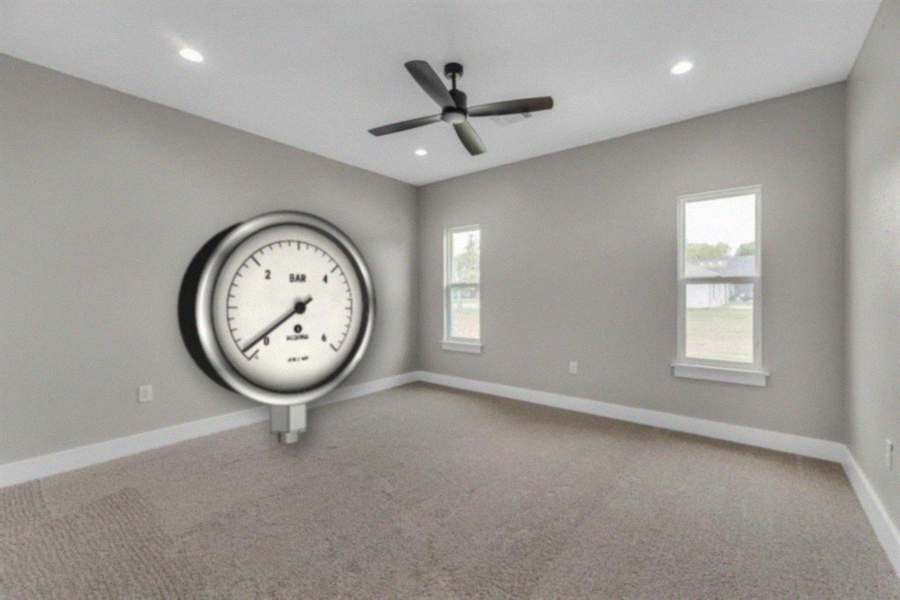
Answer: 0.2bar
